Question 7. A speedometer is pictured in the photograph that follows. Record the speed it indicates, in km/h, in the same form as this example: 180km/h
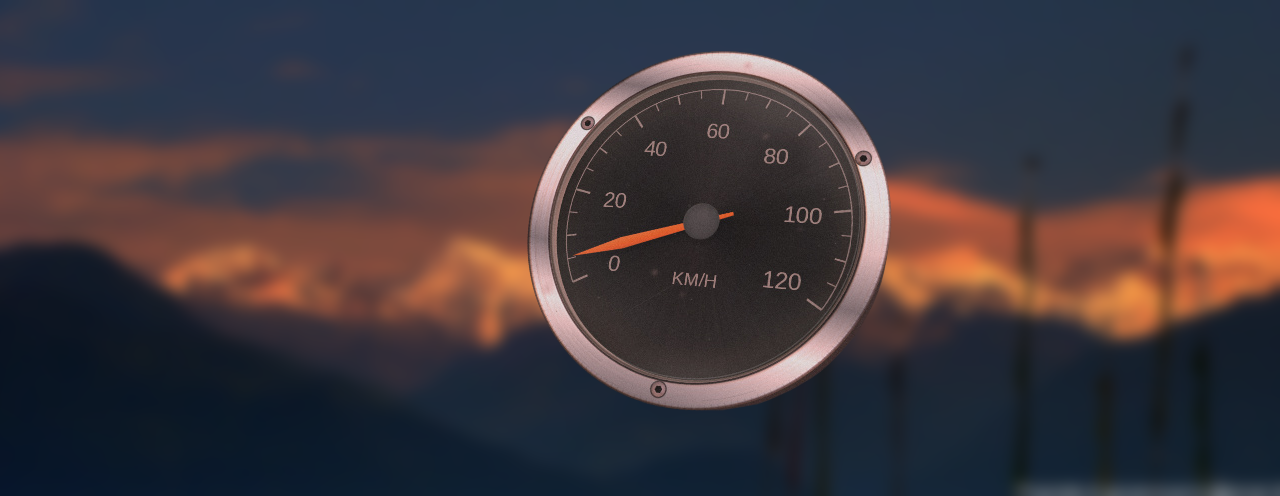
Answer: 5km/h
